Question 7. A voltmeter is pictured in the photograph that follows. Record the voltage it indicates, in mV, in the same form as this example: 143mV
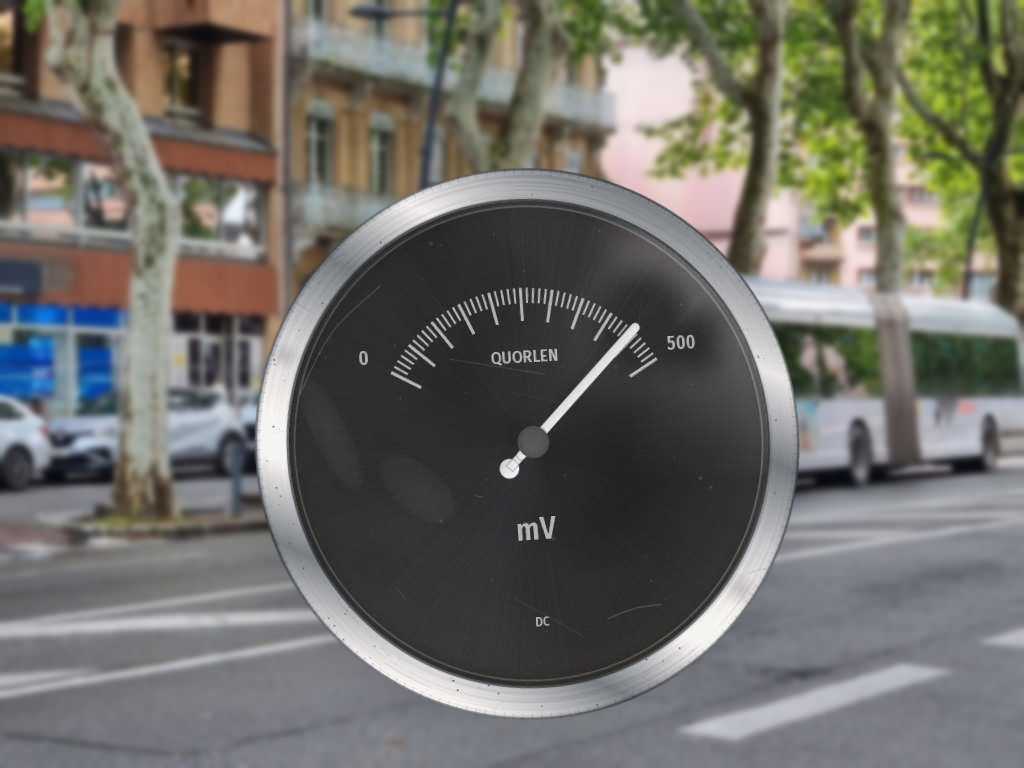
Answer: 440mV
